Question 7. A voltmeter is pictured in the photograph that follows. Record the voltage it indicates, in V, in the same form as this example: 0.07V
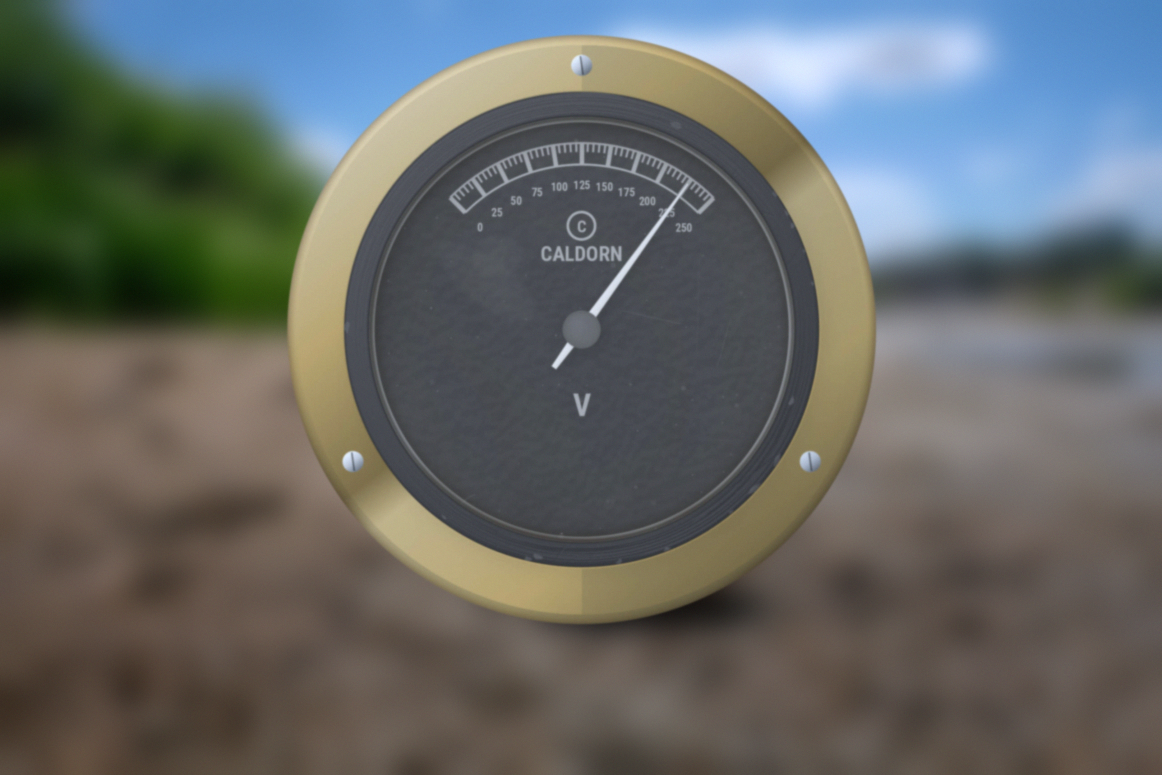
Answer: 225V
